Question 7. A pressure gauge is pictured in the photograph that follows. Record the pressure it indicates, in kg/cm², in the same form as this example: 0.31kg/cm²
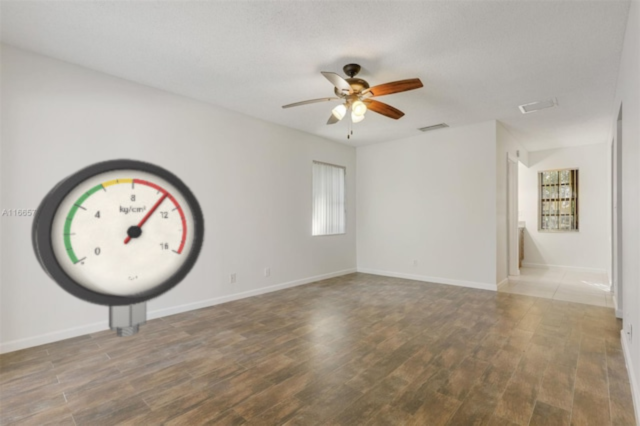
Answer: 10.5kg/cm²
